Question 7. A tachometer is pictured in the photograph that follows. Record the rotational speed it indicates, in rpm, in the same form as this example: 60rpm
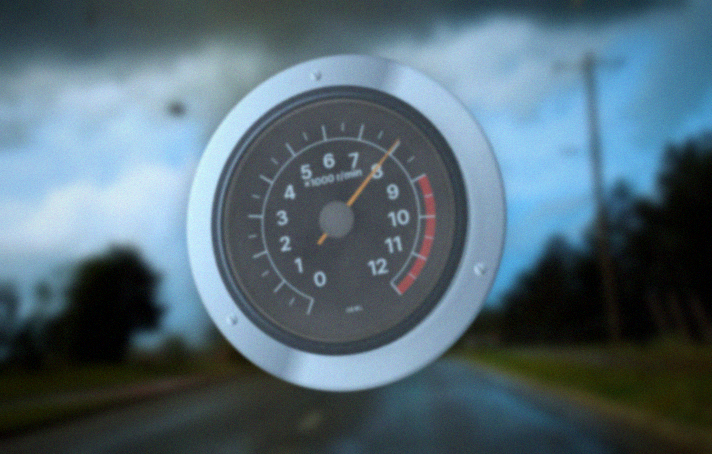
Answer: 8000rpm
